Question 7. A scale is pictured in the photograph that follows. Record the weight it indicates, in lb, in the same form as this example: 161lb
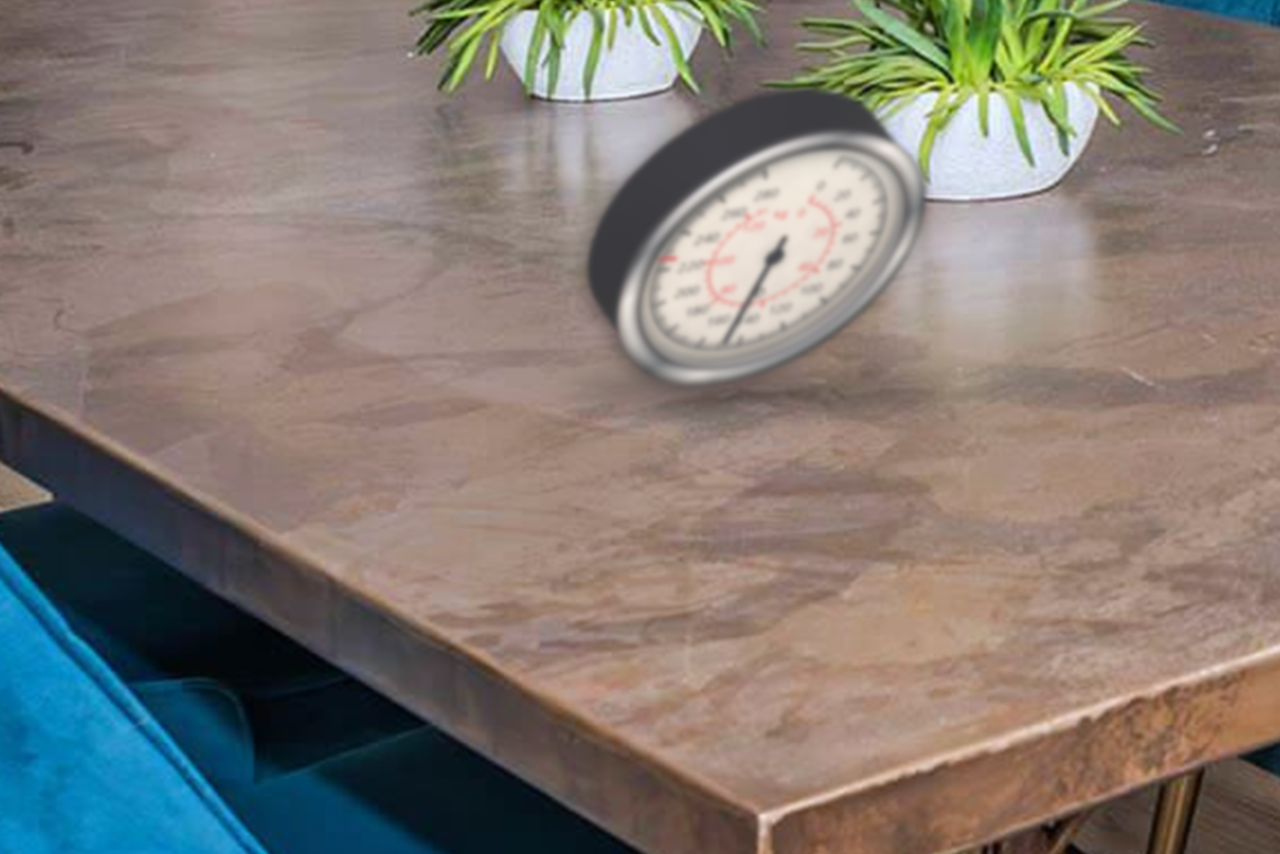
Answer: 150lb
